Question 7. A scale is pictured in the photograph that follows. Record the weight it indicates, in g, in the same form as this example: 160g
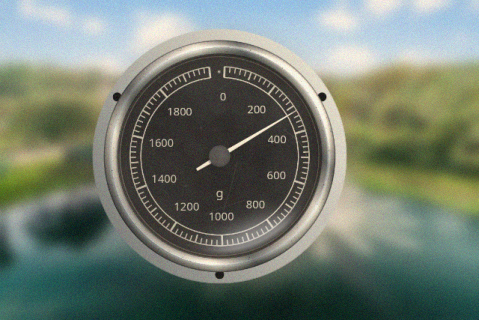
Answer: 320g
